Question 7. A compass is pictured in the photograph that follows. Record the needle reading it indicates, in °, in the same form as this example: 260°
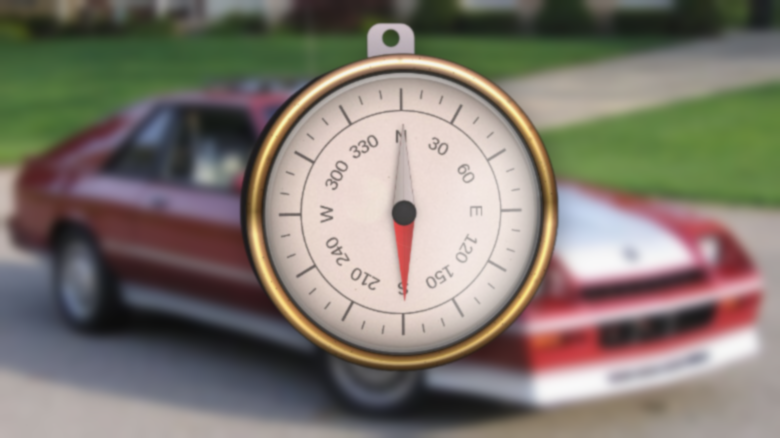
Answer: 180°
